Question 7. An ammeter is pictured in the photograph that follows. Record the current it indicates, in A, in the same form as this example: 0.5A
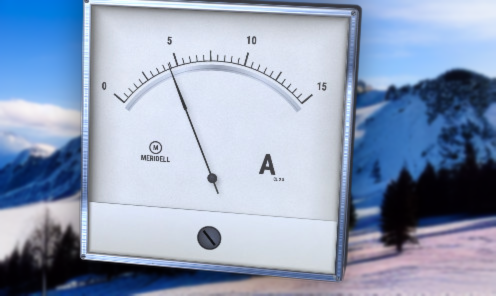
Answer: 4.5A
